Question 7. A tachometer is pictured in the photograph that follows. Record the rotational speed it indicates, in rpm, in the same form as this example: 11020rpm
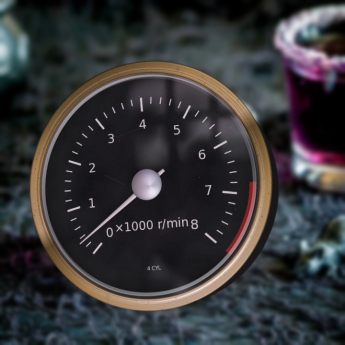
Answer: 300rpm
